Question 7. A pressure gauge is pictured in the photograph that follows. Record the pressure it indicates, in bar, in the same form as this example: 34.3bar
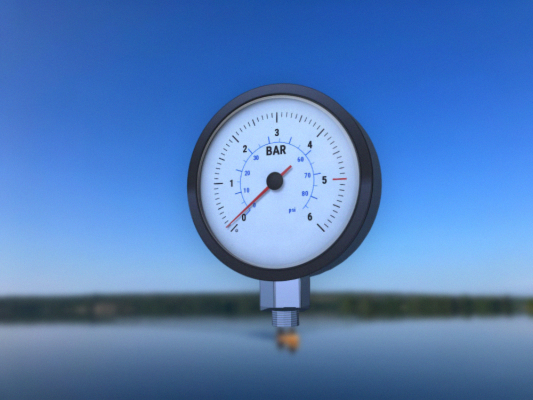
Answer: 0.1bar
